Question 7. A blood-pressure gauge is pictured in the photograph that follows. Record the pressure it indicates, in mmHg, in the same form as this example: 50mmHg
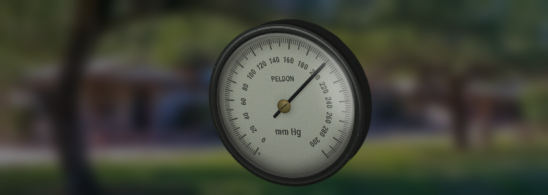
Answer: 200mmHg
